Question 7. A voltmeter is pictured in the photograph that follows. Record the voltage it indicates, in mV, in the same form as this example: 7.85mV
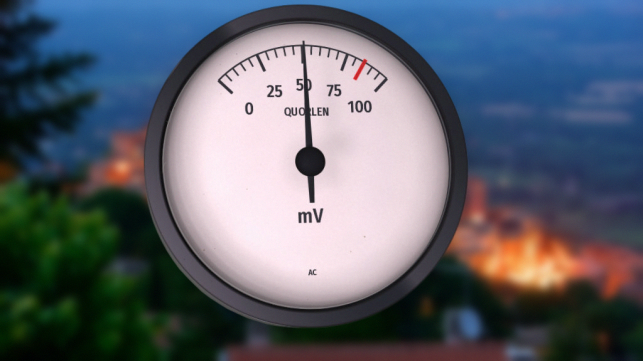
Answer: 50mV
